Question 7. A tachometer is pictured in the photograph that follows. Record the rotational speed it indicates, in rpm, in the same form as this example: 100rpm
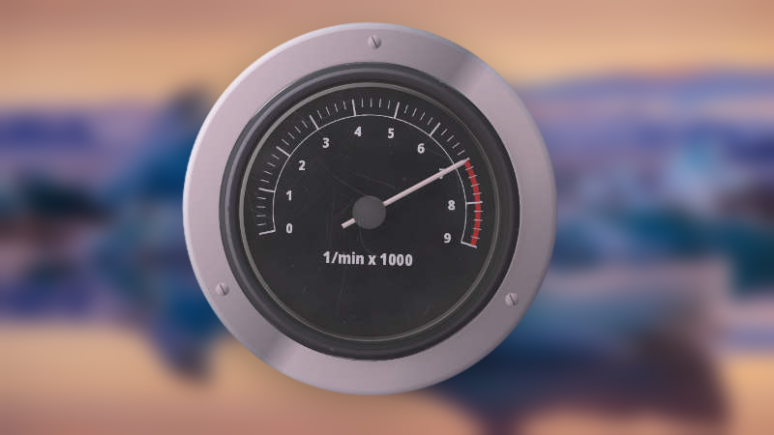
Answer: 7000rpm
